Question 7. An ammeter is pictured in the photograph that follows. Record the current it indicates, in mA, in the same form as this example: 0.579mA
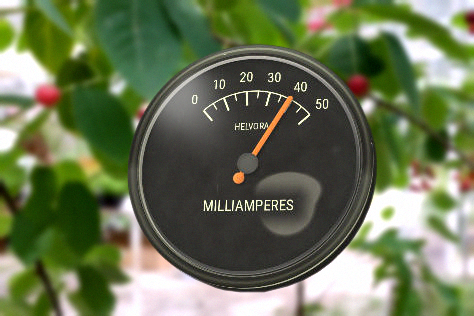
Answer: 40mA
